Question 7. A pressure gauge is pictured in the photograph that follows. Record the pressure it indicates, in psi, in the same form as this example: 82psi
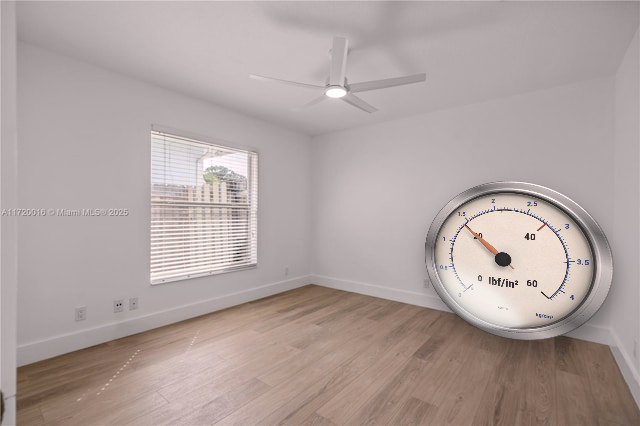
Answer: 20psi
